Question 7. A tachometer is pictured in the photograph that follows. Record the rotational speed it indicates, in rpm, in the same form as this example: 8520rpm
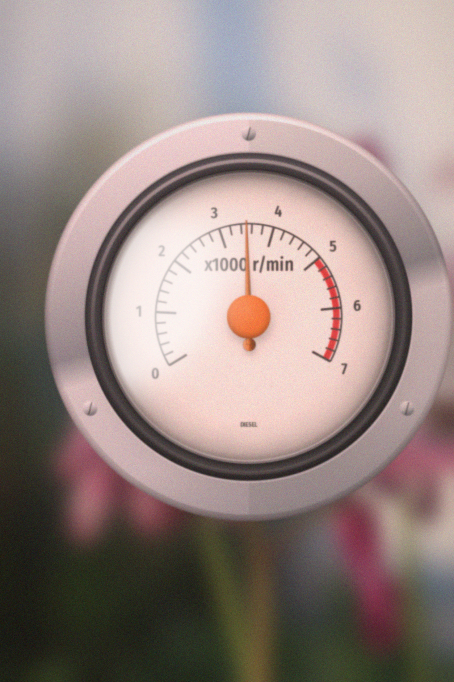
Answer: 3500rpm
